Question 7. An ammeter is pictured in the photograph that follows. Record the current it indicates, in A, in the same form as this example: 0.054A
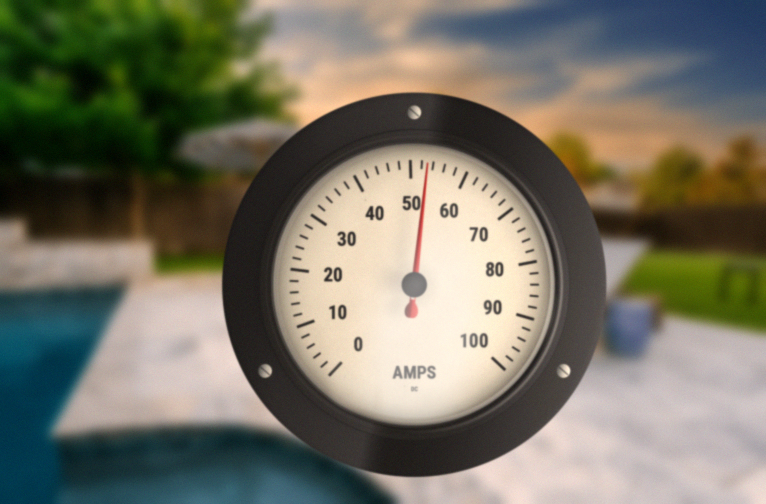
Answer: 53A
